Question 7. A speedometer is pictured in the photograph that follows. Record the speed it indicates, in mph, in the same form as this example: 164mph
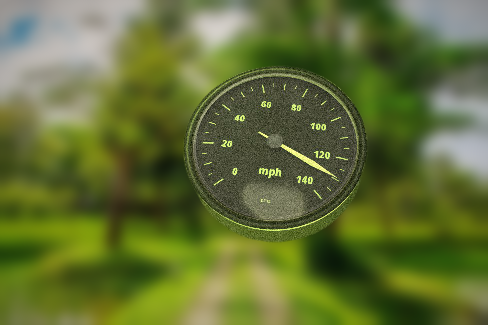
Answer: 130mph
